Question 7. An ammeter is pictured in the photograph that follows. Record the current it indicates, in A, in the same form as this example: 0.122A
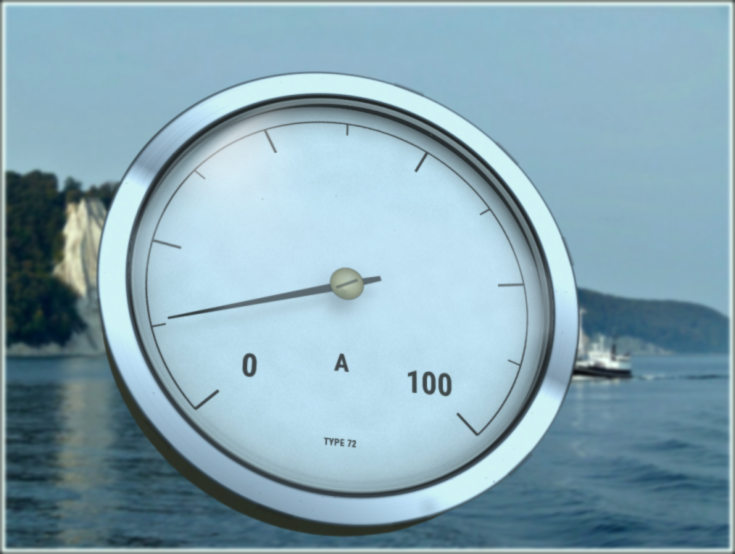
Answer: 10A
